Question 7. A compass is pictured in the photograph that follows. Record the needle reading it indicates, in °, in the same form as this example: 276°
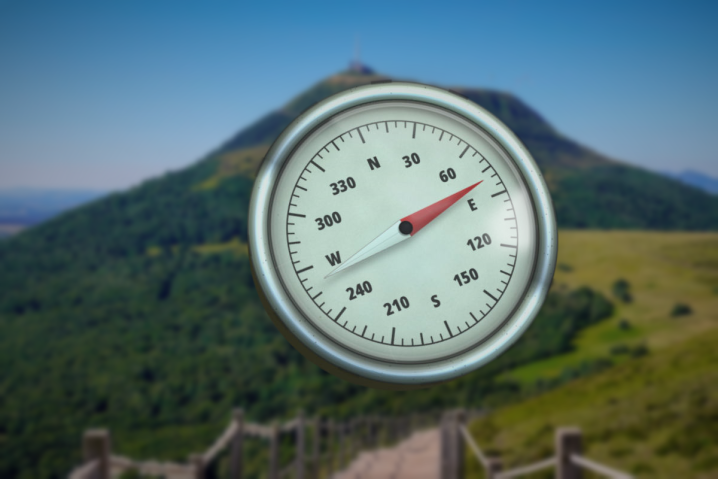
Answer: 80°
